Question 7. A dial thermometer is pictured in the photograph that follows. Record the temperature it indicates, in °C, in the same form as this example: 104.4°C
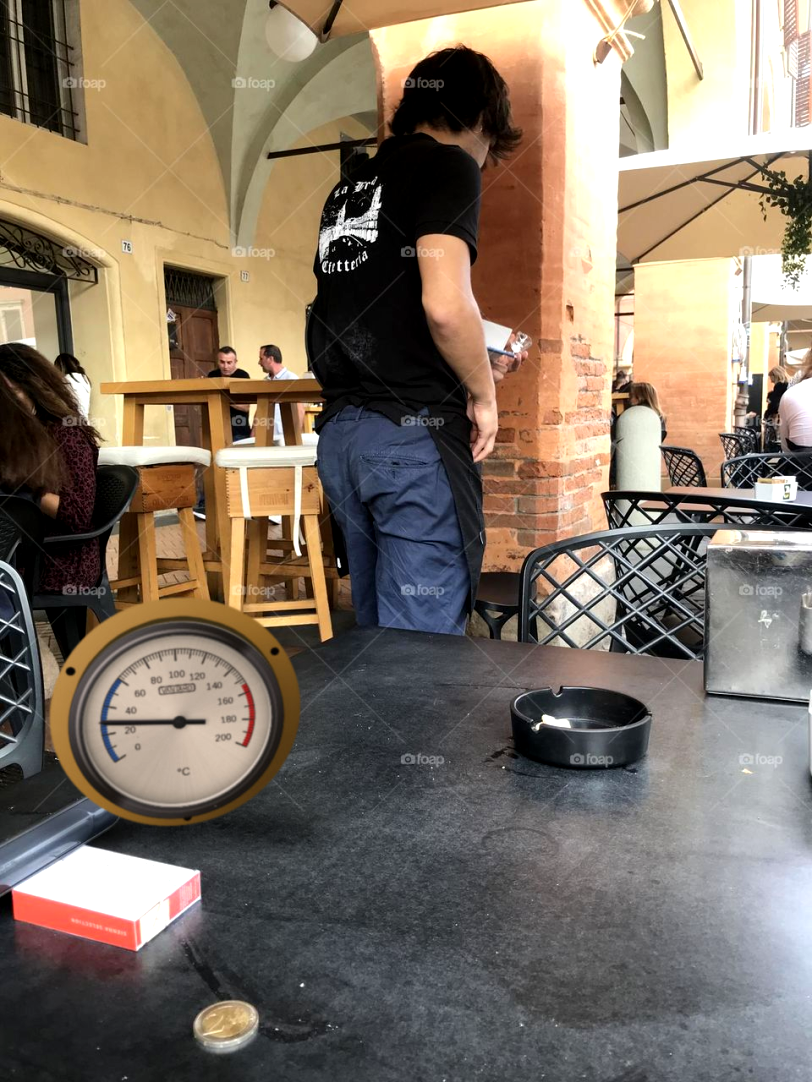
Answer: 30°C
